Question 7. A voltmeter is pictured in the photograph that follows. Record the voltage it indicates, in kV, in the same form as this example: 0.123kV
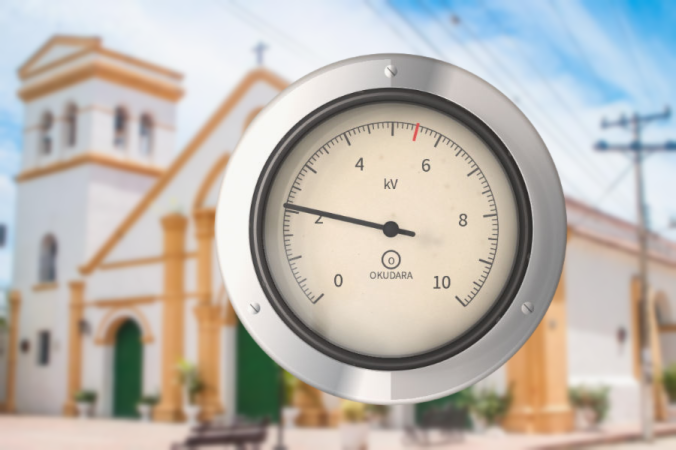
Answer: 2.1kV
